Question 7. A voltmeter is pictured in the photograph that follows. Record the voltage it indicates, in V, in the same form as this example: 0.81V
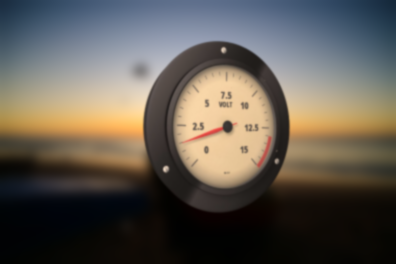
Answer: 1.5V
